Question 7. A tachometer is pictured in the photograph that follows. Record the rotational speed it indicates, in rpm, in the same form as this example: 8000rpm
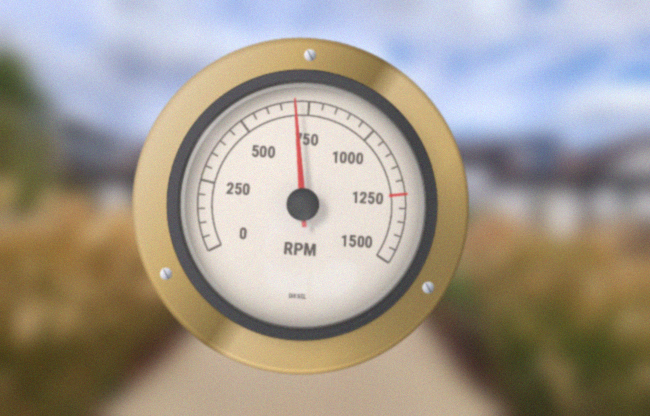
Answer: 700rpm
